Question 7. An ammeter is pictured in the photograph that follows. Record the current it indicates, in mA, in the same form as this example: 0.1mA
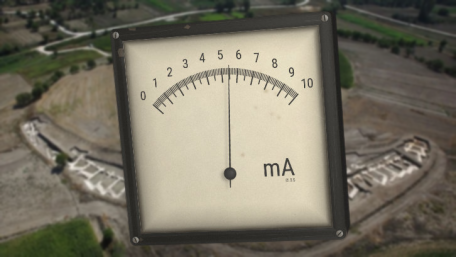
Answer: 5.5mA
